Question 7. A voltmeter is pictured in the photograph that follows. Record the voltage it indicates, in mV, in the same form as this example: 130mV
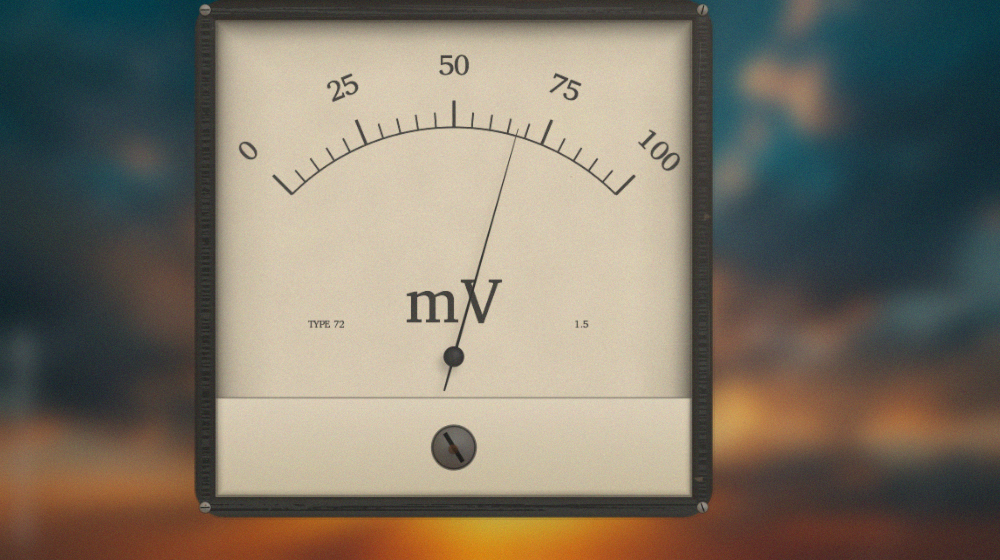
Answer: 67.5mV
